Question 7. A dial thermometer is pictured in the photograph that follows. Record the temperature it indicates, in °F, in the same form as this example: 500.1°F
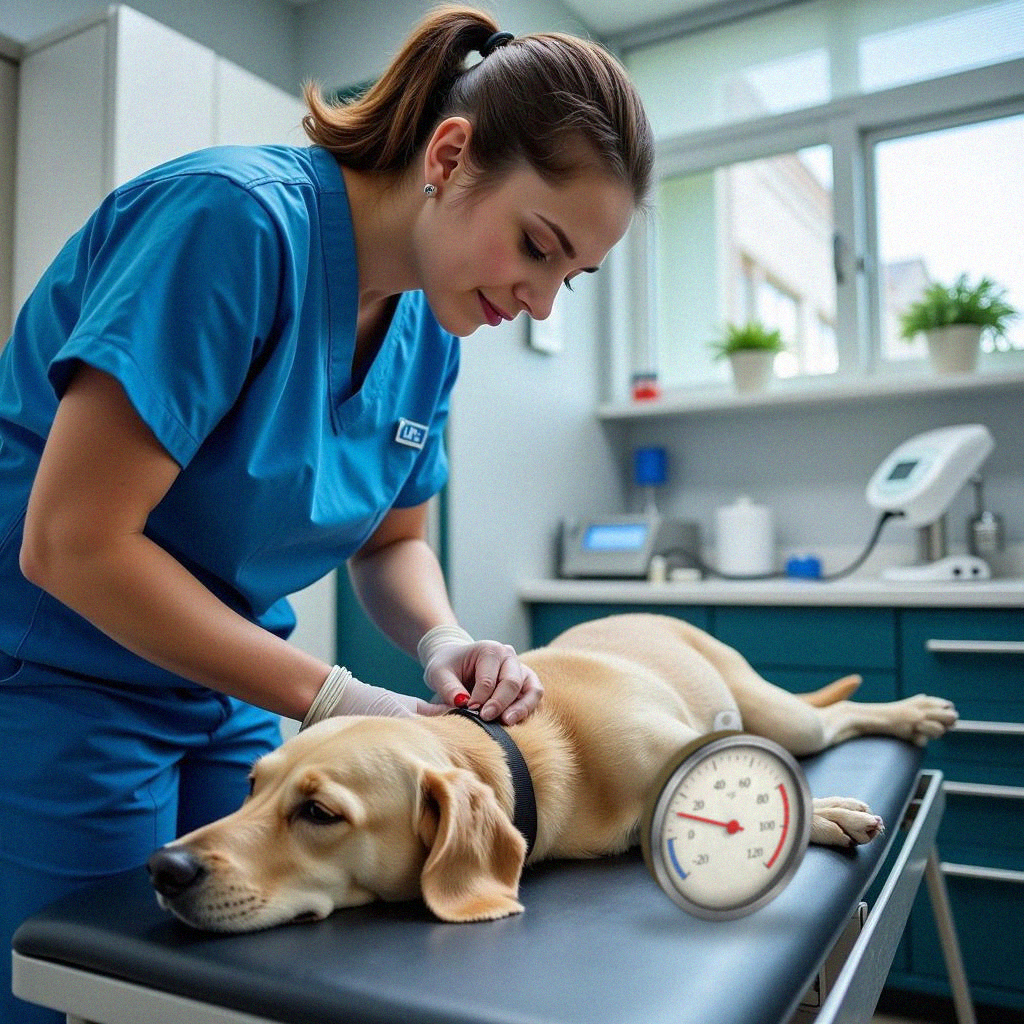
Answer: 12°F
